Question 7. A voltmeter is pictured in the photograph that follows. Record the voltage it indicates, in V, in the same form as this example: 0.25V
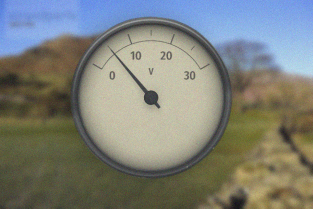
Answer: 5V
